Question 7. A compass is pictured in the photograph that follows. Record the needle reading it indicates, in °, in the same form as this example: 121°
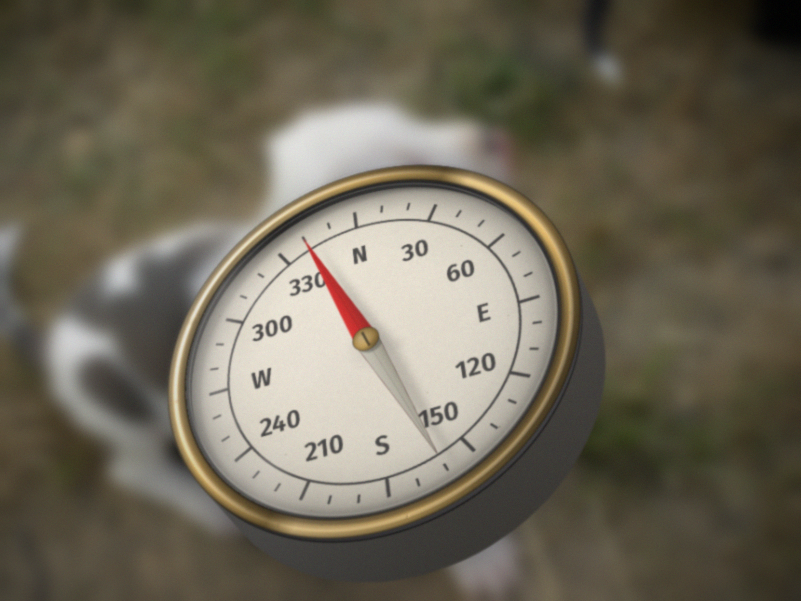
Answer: 340°
